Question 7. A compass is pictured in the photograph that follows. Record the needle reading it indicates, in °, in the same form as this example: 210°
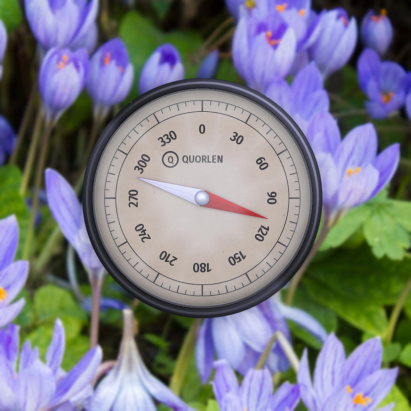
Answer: 107.5°
